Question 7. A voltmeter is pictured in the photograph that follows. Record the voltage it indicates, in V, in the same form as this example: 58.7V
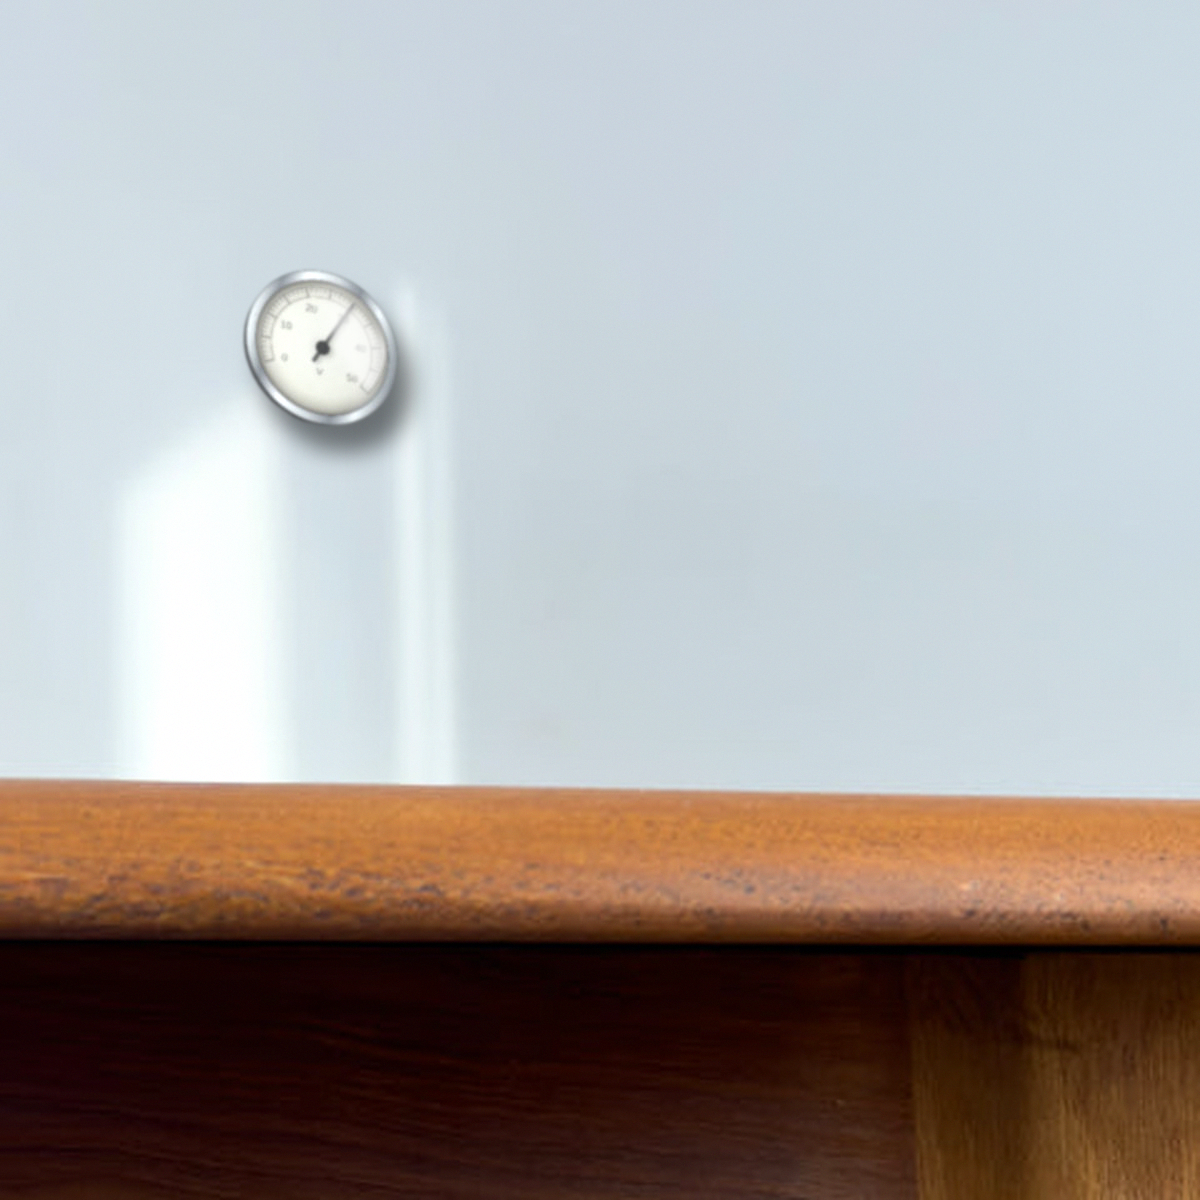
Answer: 30V
